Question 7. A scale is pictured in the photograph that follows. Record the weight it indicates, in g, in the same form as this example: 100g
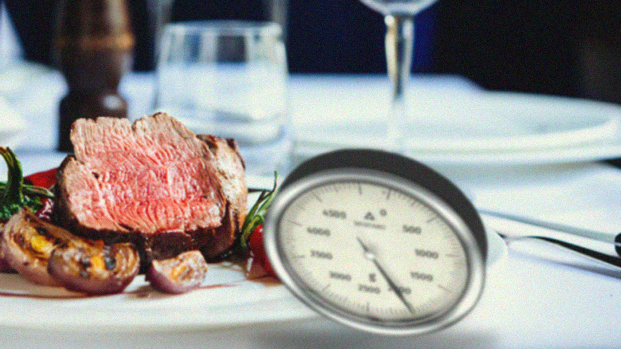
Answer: 2000g
